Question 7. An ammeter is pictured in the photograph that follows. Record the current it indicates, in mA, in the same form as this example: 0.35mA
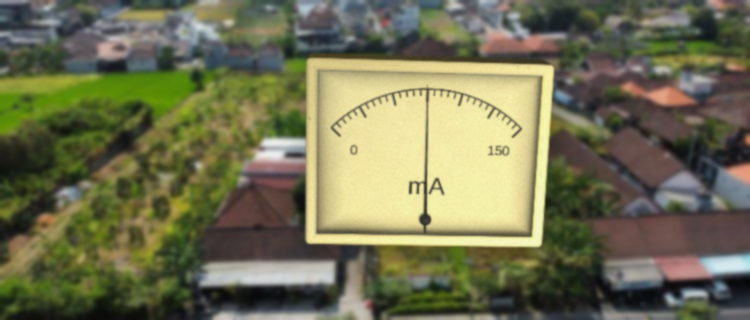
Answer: 75mA
